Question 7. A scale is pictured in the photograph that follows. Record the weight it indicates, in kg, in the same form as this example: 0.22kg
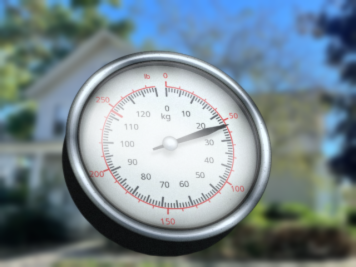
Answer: 25kg
